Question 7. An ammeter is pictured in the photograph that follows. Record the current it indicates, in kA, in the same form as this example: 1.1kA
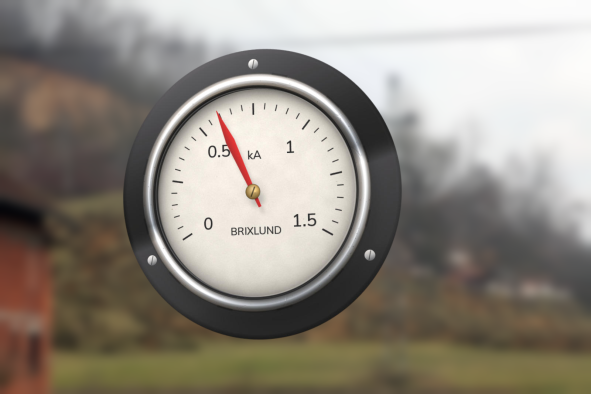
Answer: 0.6kA
